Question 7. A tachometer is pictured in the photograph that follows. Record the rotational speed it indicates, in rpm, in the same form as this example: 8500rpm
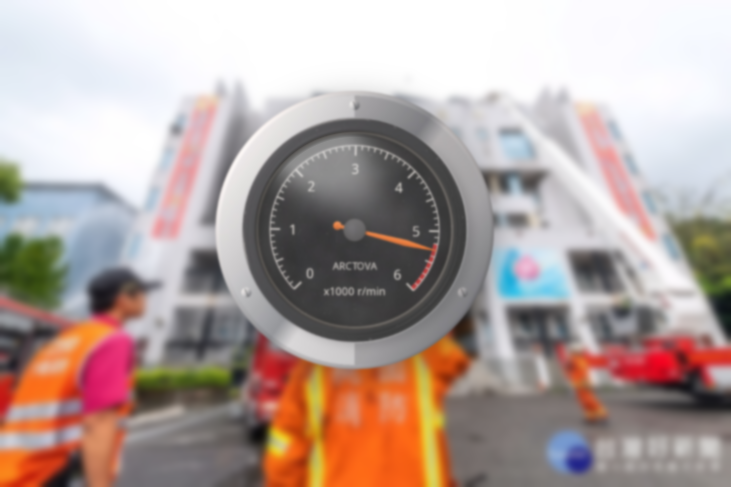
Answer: 5300rpm
